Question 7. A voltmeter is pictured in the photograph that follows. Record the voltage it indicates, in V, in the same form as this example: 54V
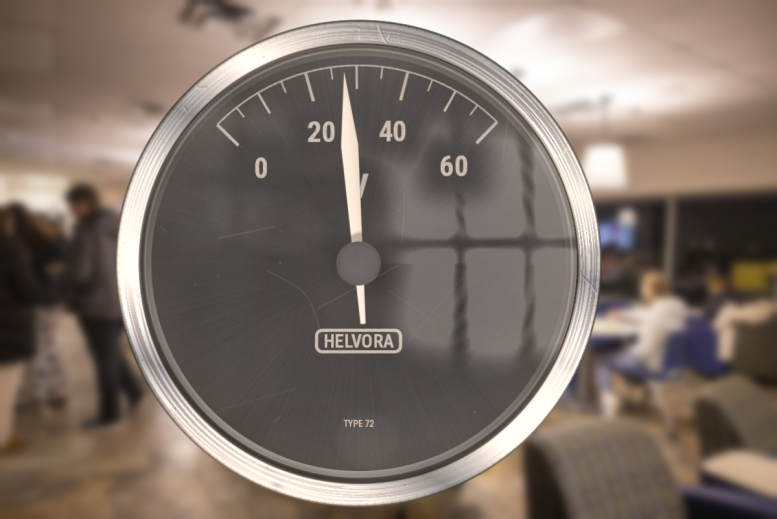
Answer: 27.5V
